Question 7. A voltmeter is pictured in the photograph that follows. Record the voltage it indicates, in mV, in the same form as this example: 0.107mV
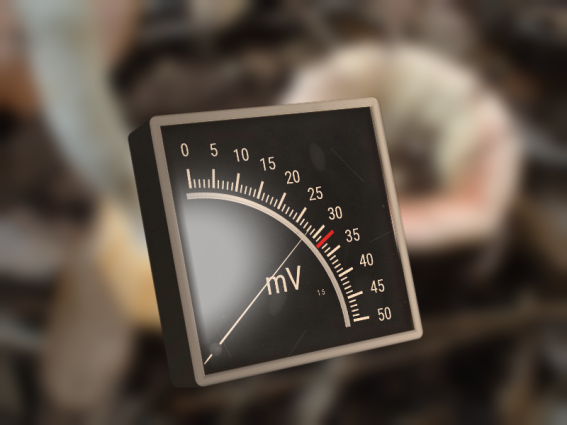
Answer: 28mV
